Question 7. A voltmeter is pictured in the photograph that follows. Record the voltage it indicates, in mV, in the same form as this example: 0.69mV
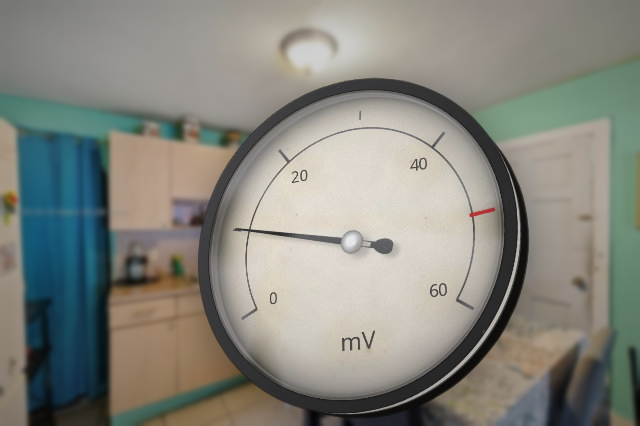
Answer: 10mV
